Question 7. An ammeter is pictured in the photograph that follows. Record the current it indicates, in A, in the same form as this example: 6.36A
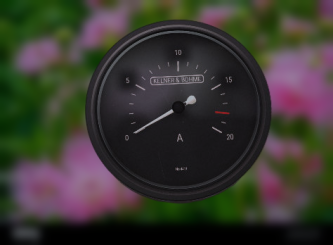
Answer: 0A
